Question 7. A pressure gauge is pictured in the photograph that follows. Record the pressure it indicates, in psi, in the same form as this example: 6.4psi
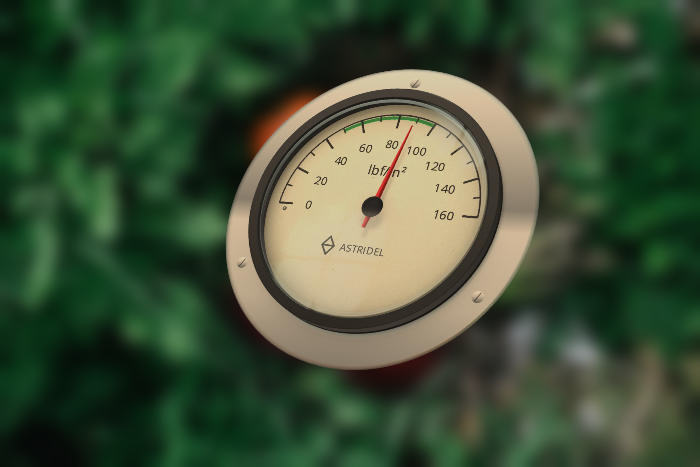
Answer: 90psi
